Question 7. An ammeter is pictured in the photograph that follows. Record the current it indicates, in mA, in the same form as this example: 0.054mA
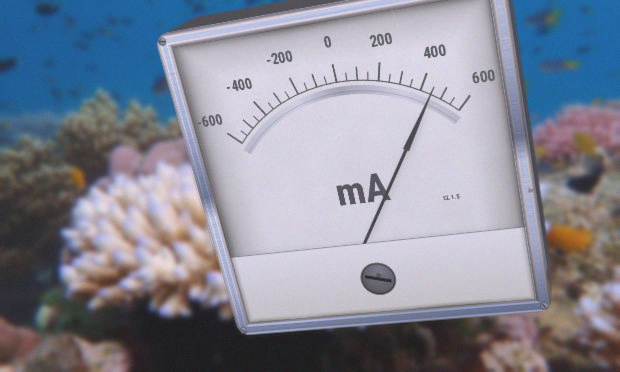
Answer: 450mA
